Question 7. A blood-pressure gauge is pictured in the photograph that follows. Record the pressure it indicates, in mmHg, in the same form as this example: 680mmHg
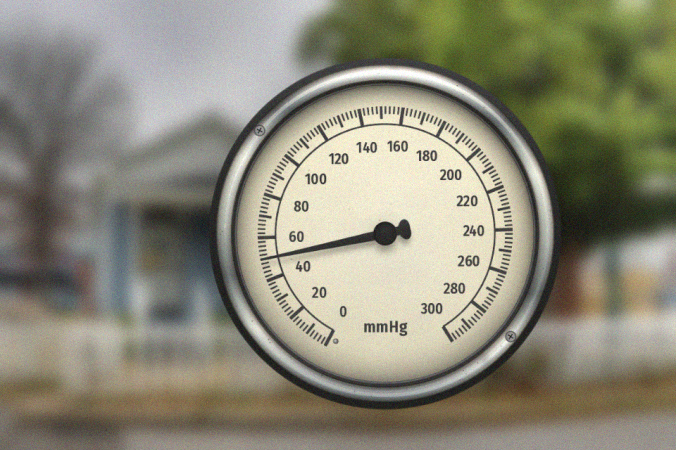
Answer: 50mmHg
